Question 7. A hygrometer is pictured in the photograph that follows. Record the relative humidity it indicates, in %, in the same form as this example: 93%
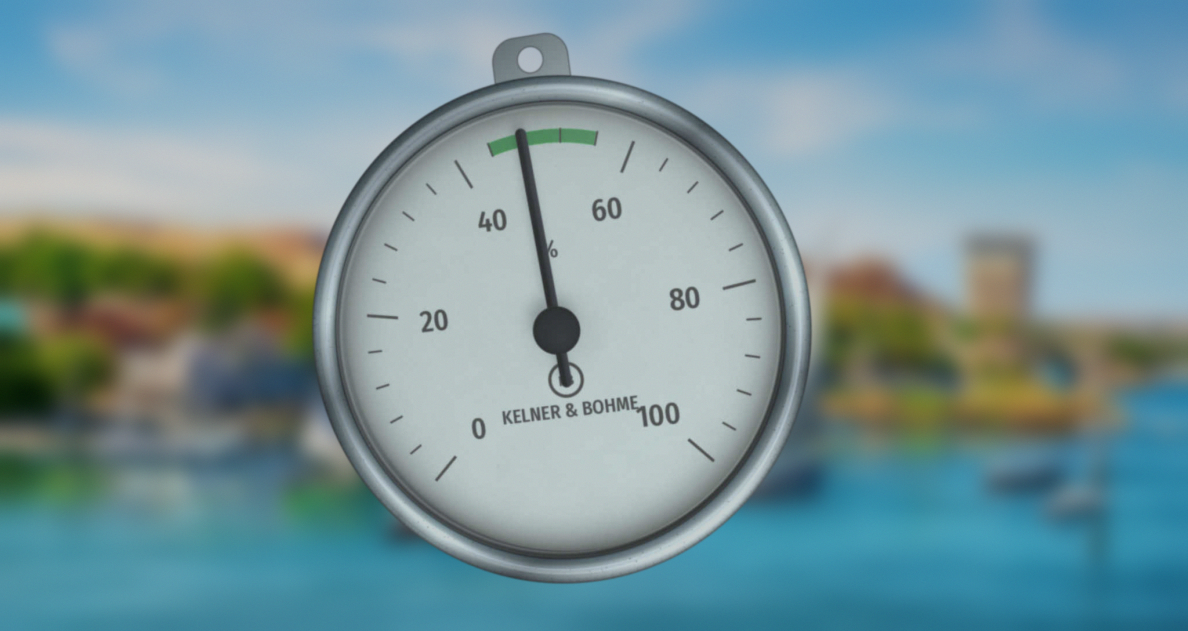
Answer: 48%
